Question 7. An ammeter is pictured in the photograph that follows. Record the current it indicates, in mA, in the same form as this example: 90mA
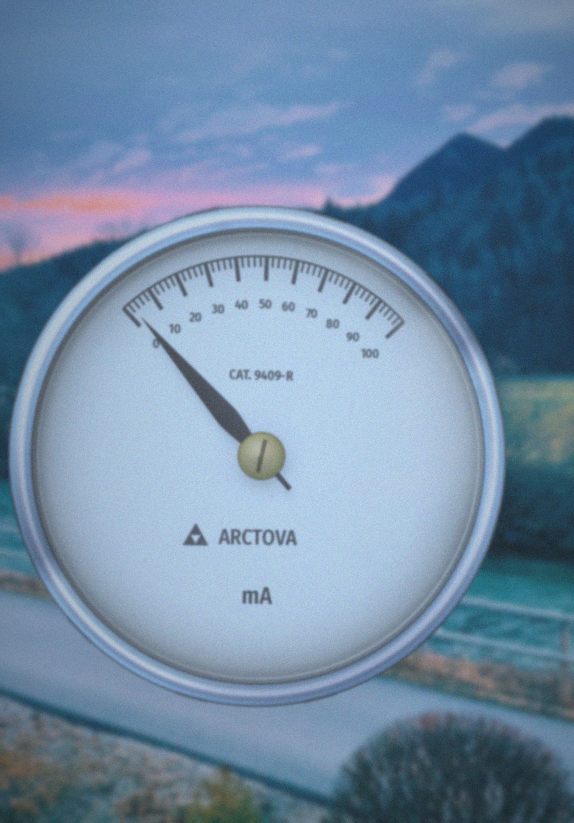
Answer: 2mA
